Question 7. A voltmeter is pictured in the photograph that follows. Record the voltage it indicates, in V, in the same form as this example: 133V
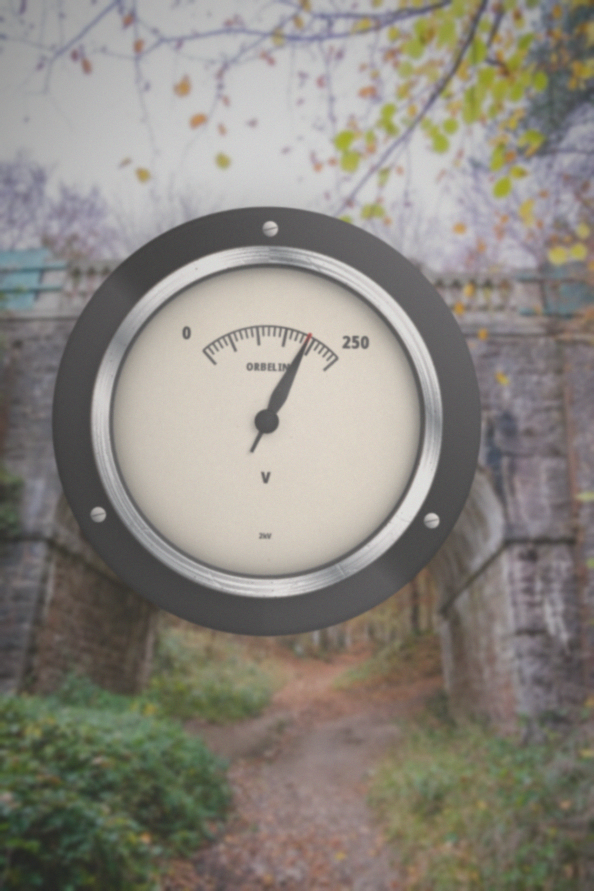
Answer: 190V
